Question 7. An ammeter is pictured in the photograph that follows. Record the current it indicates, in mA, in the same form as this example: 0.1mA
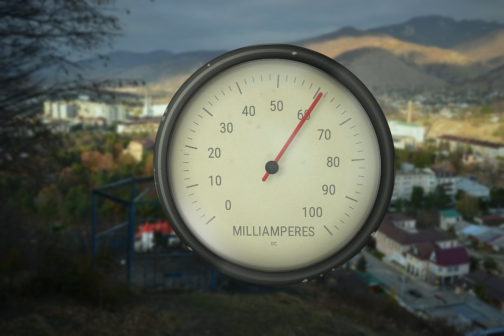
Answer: 61mA
